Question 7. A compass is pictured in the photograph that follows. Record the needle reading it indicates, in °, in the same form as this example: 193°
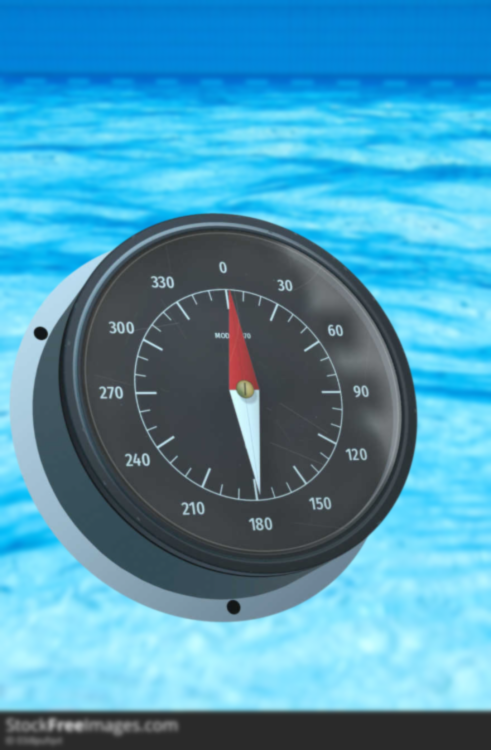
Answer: 0°
